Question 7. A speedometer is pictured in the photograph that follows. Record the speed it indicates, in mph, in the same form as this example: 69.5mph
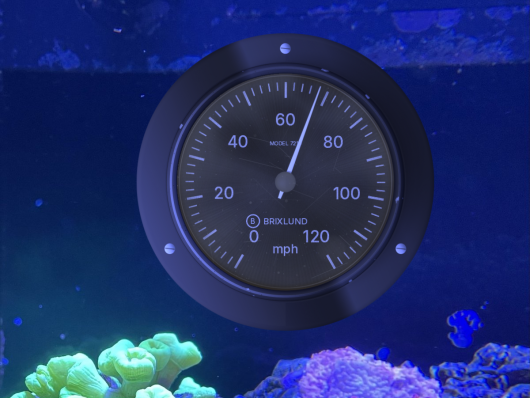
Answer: 68mph
